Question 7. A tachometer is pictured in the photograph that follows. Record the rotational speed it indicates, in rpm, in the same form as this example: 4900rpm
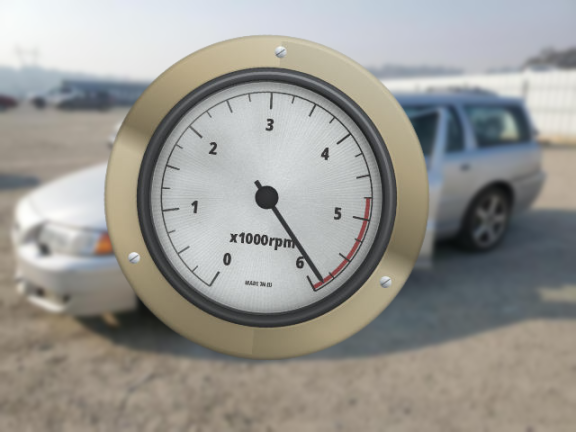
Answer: 5875rpm
